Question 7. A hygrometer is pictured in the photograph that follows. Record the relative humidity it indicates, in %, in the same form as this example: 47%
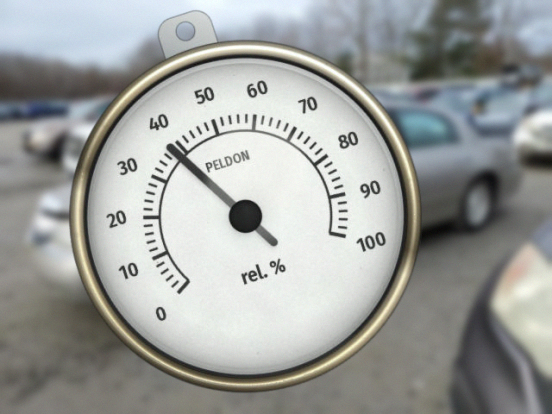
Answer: 38%
